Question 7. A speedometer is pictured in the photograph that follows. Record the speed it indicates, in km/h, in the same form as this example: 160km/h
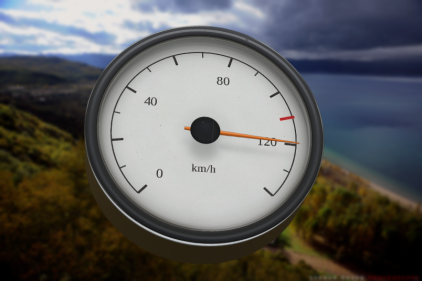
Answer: 120km/h
